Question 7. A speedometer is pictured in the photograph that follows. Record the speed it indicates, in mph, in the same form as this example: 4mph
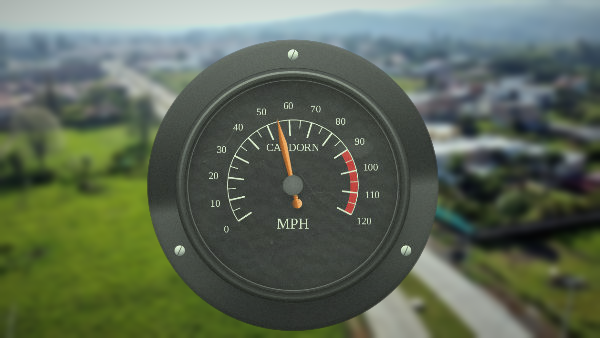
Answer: 55mph
